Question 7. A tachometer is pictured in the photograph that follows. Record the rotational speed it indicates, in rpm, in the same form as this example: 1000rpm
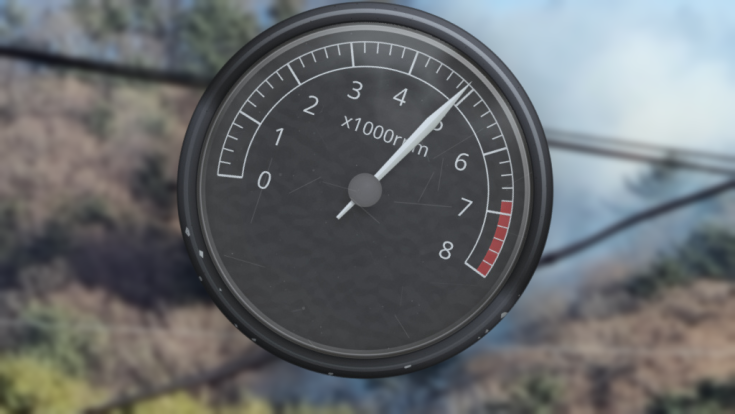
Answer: 4900rpm
